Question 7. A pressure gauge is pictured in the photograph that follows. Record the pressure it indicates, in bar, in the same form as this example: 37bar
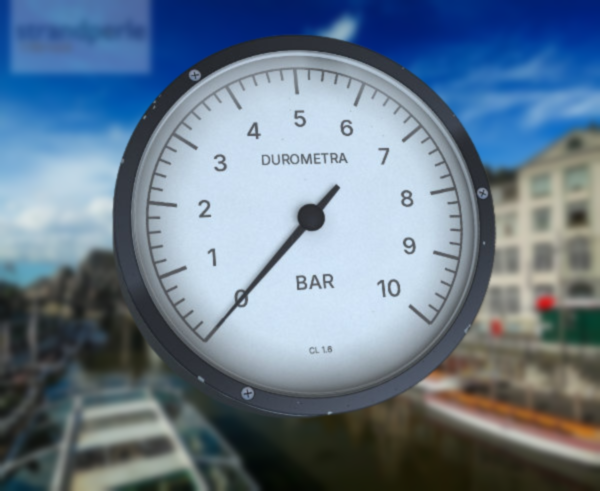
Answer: 0bar
